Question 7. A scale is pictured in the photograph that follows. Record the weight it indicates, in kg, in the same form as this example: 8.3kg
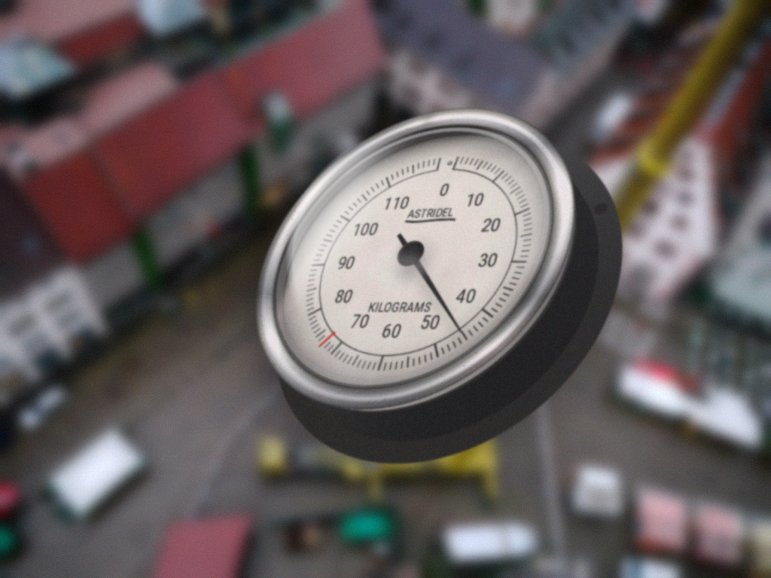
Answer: 45kg
